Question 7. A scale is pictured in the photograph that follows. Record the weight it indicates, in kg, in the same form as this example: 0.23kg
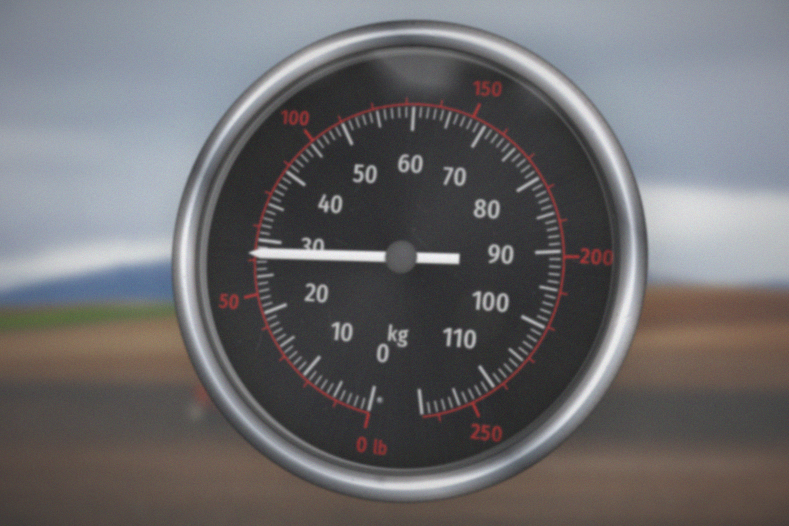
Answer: 28kg
